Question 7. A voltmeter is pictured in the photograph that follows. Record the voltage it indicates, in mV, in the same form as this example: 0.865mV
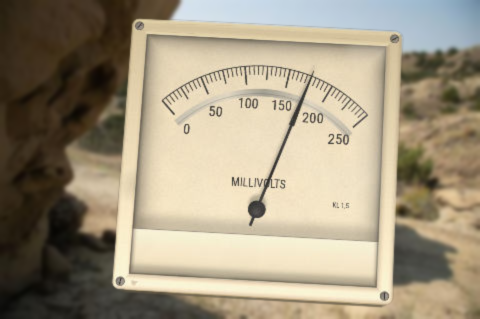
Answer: 175mV
